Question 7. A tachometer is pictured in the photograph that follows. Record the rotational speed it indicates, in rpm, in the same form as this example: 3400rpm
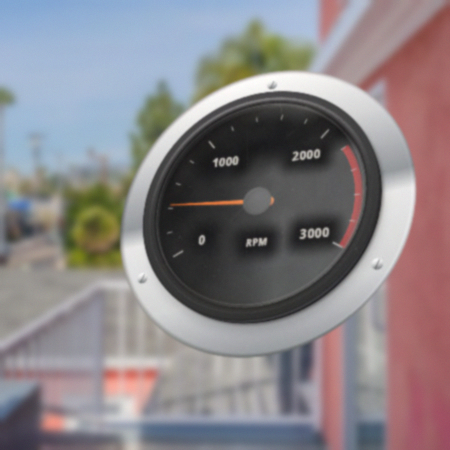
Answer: 400rpm
